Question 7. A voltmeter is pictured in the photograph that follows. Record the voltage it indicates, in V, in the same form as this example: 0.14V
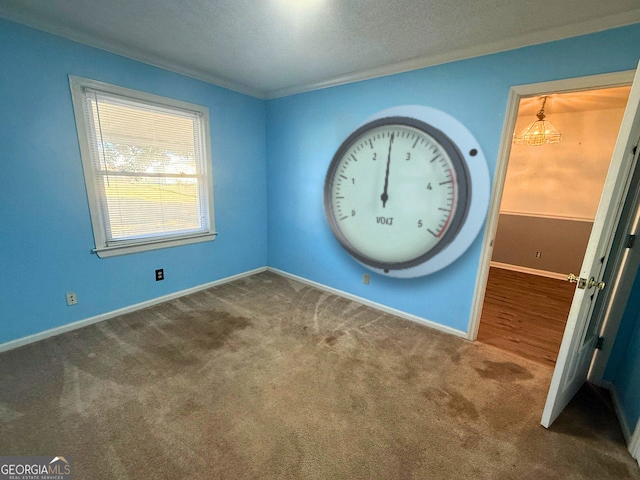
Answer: 2.5V
